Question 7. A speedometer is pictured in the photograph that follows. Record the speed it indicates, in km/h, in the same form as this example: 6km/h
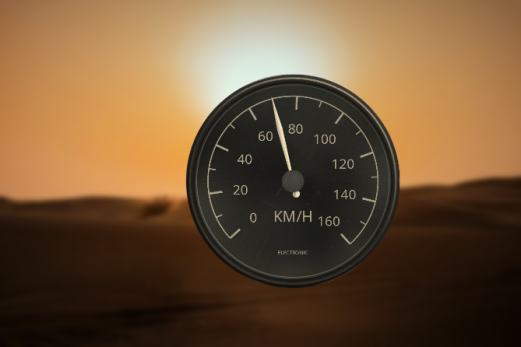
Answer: 70km/h
